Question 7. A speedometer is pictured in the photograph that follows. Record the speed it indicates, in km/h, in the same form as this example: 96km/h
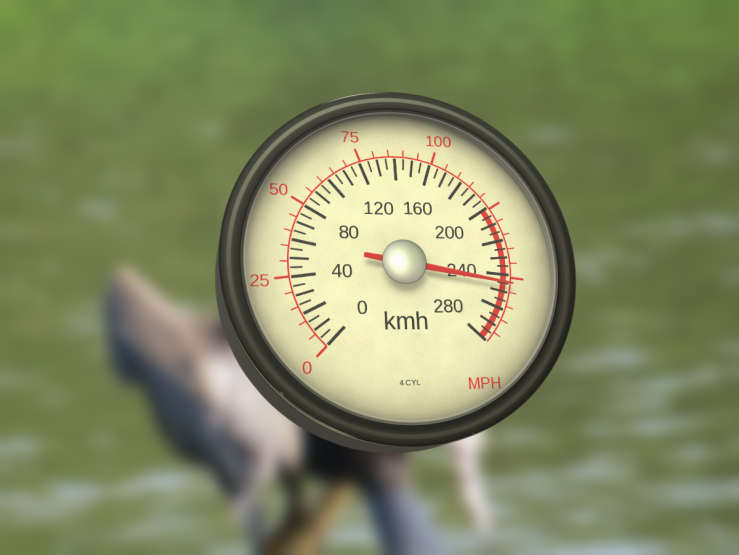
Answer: 245km/h
